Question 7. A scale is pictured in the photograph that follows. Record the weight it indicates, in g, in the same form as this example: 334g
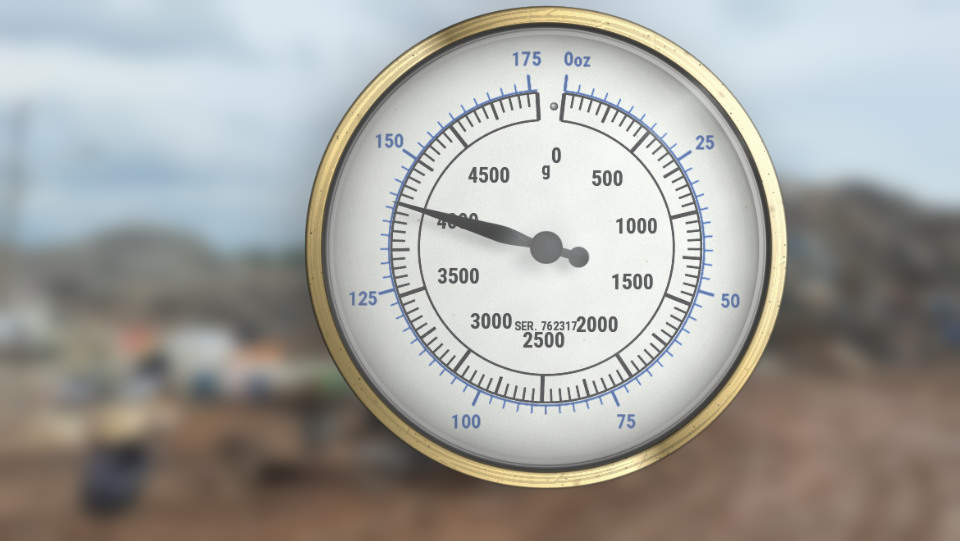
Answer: 4000g
